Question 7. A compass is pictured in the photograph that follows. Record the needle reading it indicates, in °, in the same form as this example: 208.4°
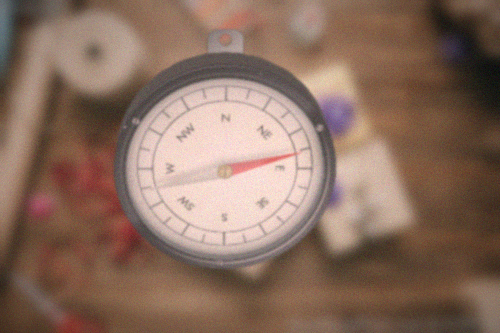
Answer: 75°
